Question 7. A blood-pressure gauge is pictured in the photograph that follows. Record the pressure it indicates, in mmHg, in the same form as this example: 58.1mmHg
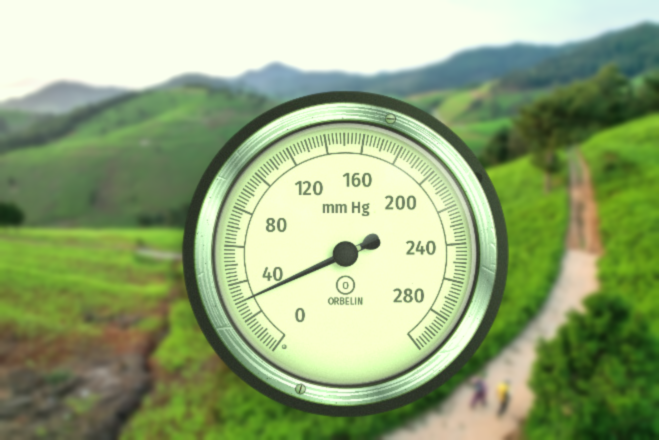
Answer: 30mmHg
